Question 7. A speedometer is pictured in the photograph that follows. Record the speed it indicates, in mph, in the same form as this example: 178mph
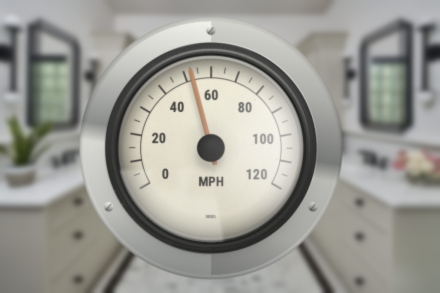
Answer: 52.5mph
